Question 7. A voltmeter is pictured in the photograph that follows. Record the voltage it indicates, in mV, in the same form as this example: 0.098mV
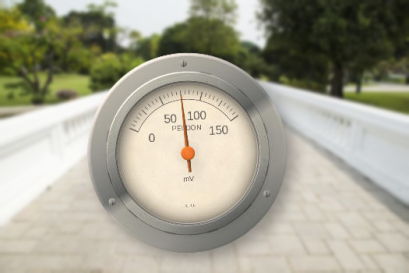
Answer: 75mV
